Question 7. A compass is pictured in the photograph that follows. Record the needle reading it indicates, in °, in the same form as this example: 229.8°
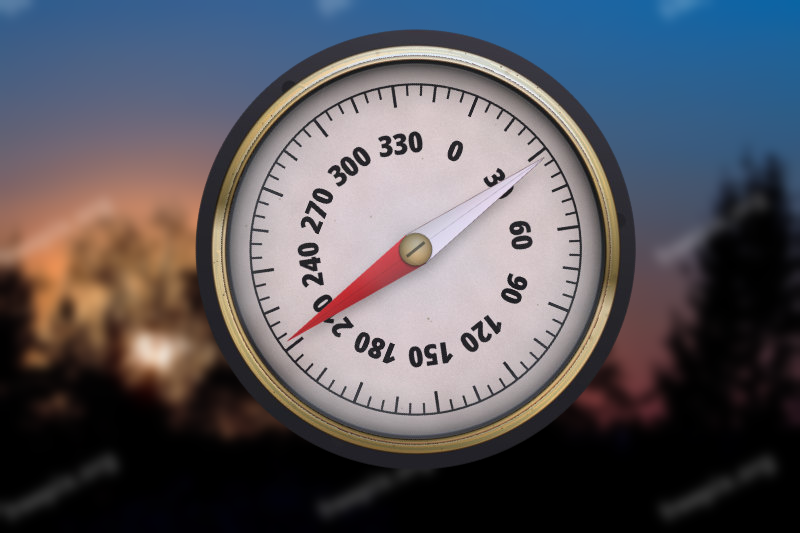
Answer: 212.5°
